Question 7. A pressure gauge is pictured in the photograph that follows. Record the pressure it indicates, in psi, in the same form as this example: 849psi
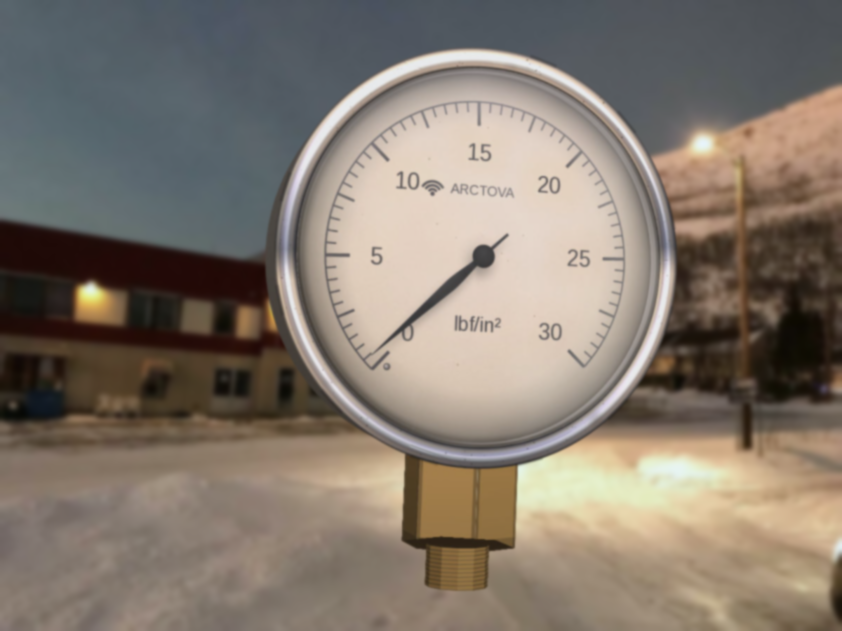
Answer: 0.5psi
